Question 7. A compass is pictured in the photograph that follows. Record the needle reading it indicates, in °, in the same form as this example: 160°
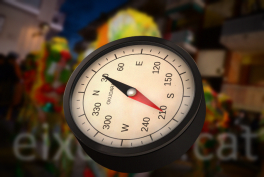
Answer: 210°
